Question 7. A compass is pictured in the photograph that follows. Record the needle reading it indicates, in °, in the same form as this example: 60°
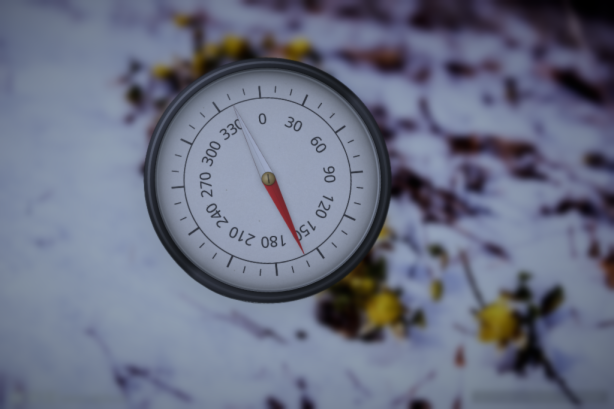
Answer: 160°
